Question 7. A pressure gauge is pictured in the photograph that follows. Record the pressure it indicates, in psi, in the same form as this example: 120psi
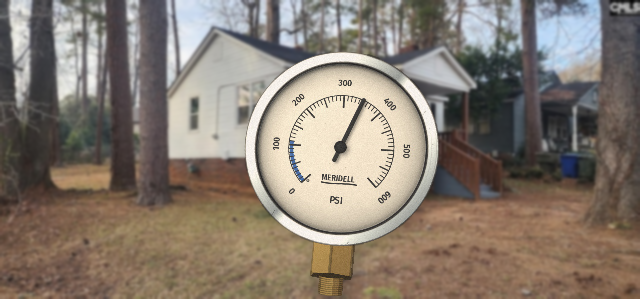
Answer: 350psi
